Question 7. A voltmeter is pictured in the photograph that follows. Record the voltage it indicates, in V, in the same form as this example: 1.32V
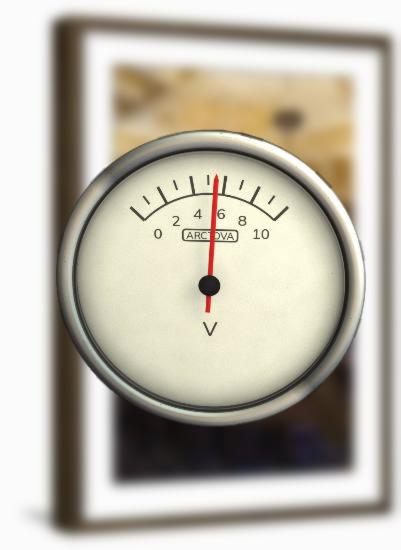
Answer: 5.5V
